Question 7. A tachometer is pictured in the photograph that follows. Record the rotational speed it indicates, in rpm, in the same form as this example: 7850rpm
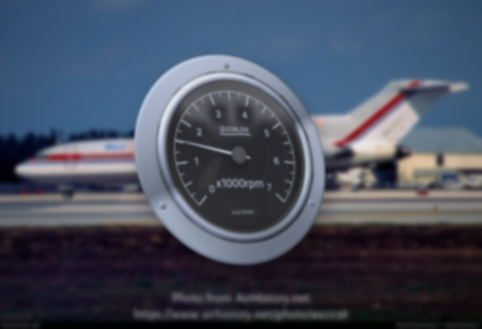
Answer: 1500rpm
